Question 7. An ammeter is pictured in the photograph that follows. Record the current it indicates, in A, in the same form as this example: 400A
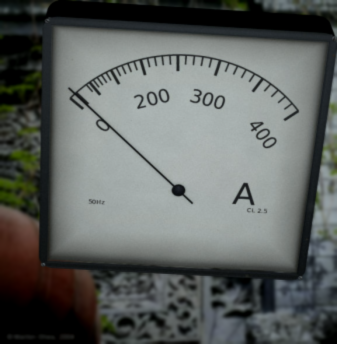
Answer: 50A
